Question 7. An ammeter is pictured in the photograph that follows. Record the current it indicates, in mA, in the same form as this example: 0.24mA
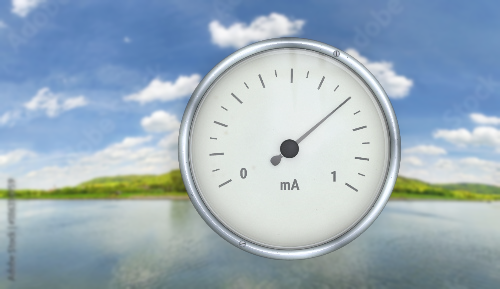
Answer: 0.7mA
